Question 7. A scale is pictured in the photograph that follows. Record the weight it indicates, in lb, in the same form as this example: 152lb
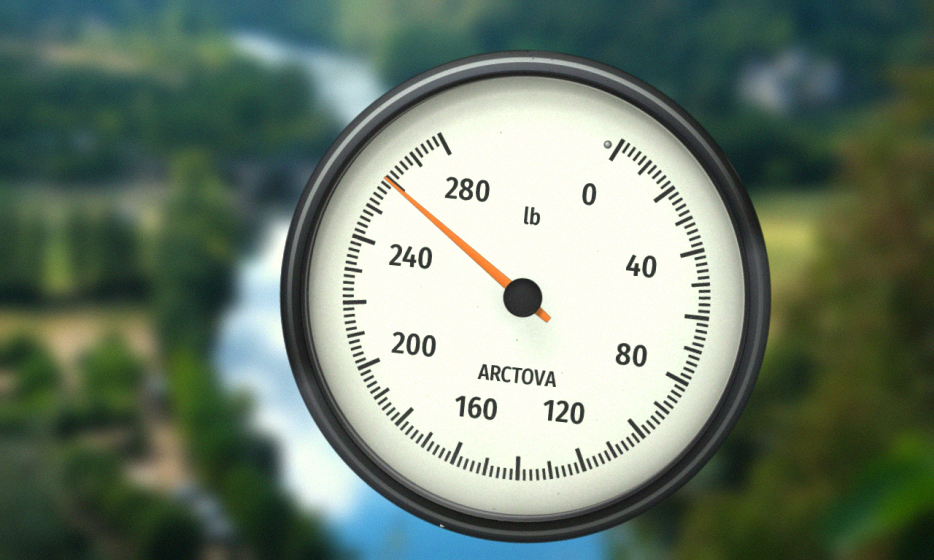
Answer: 260lb
